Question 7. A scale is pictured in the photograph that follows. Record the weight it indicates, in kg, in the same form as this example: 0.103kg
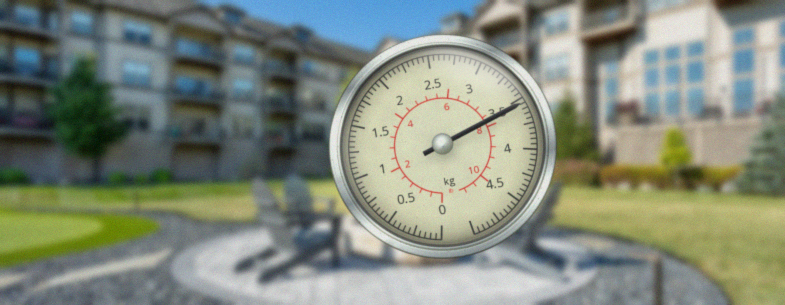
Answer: 3.55kg
